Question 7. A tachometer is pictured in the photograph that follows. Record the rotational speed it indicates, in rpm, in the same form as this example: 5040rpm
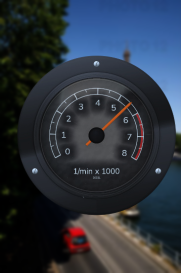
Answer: 5500rpm
